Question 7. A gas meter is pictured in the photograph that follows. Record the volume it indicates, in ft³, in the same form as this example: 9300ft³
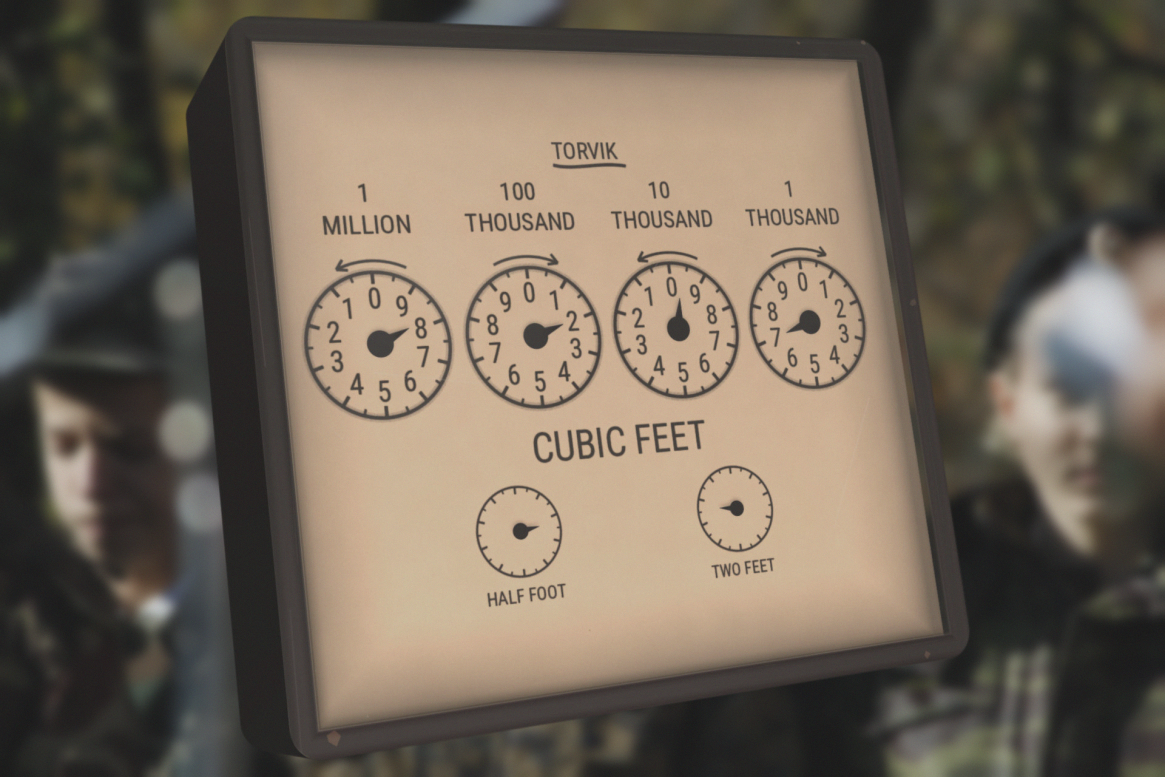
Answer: 819700ft³
